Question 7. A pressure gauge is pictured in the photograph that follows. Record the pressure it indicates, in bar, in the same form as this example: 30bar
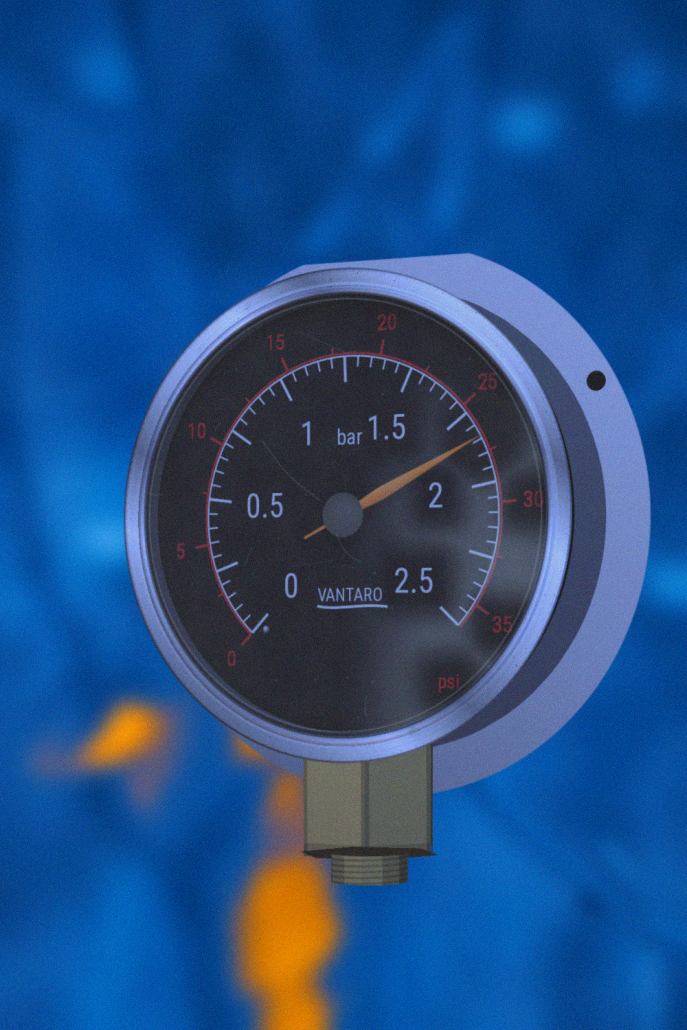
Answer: 1.85bar
